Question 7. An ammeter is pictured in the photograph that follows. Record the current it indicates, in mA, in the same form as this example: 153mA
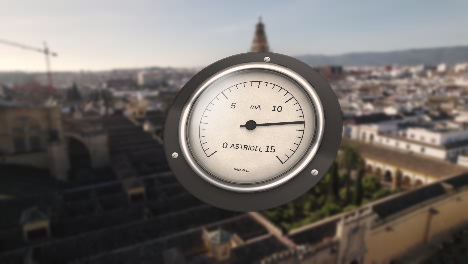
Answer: 12mA
